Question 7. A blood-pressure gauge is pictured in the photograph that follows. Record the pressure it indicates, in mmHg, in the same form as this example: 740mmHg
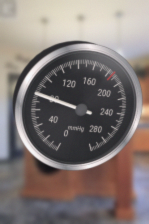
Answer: 80mmHg
